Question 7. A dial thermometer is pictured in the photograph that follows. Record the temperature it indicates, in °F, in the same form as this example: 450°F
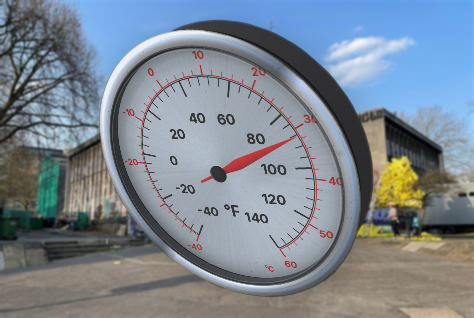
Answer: 88°F
